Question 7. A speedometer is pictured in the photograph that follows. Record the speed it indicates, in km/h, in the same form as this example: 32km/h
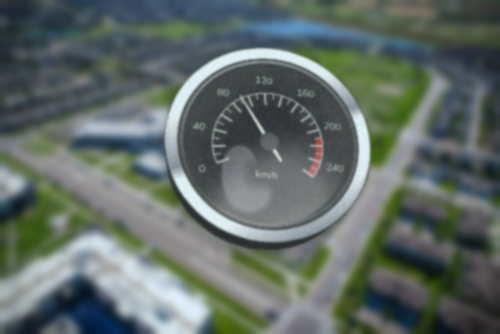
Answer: 90km/h
